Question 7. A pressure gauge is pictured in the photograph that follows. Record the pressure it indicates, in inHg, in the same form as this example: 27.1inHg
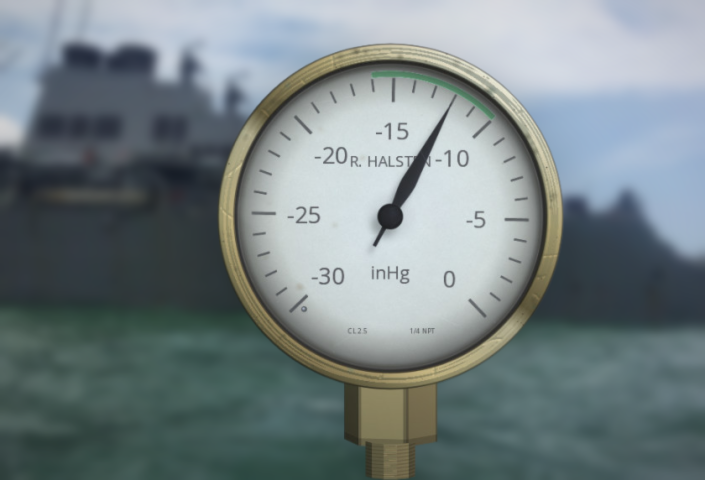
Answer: -12inHg
